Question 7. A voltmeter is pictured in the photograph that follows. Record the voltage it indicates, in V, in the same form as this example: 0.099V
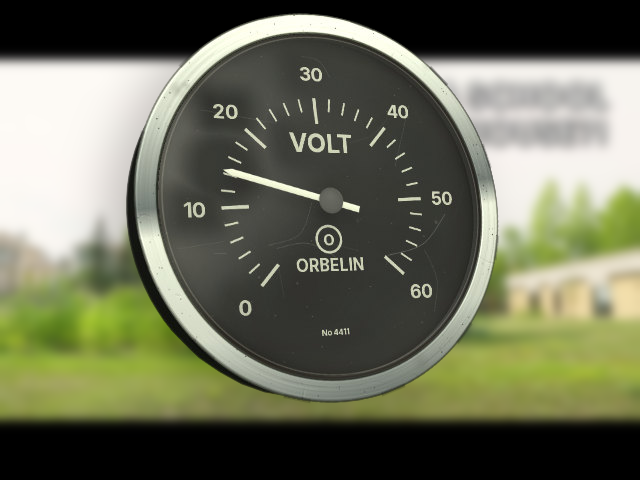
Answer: 14V
